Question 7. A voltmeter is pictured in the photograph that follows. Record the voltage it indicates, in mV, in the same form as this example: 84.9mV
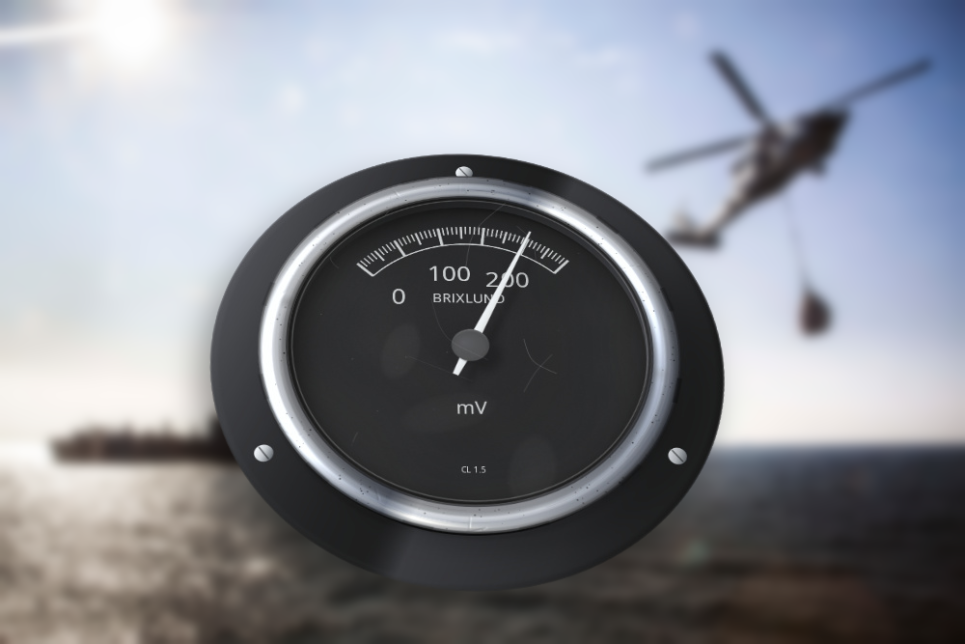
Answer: 200mV
